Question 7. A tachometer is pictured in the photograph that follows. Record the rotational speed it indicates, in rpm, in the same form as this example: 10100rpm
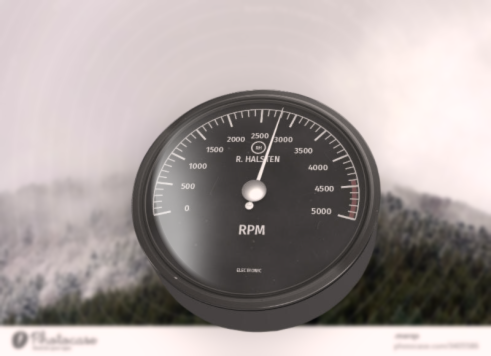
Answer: 2800rpm
